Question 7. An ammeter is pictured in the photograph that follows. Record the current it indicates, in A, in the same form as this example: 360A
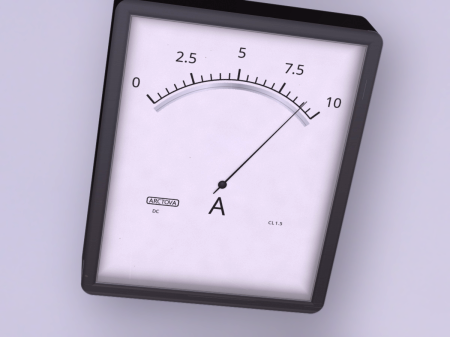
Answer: 9A
